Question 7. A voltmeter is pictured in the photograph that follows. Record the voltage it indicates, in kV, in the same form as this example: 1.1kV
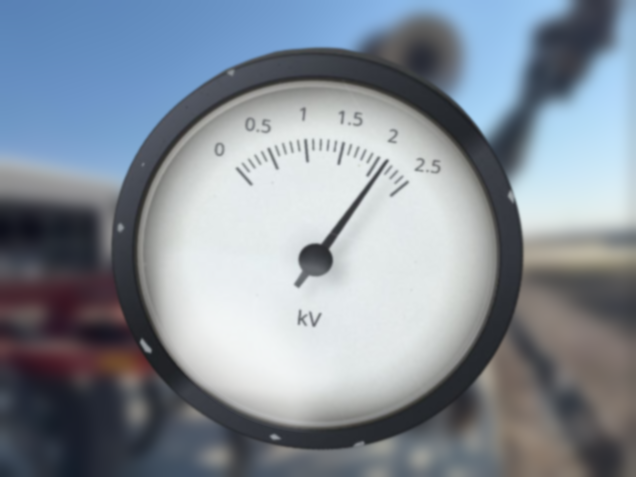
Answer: 2.1kV
